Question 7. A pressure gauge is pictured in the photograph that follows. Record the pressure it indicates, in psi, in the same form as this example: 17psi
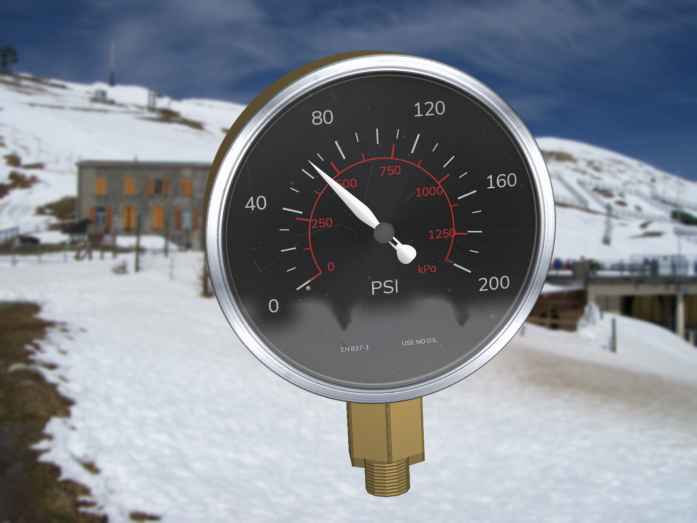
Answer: 65psi
